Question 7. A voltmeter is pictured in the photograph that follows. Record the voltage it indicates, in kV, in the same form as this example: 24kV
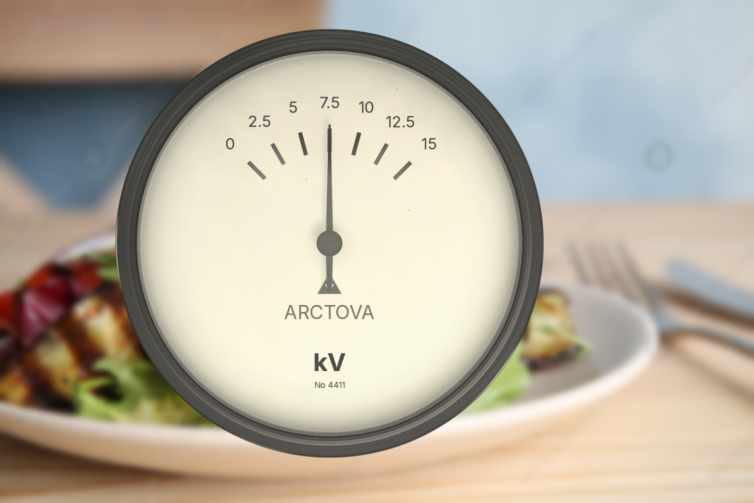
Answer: 7.5kV
